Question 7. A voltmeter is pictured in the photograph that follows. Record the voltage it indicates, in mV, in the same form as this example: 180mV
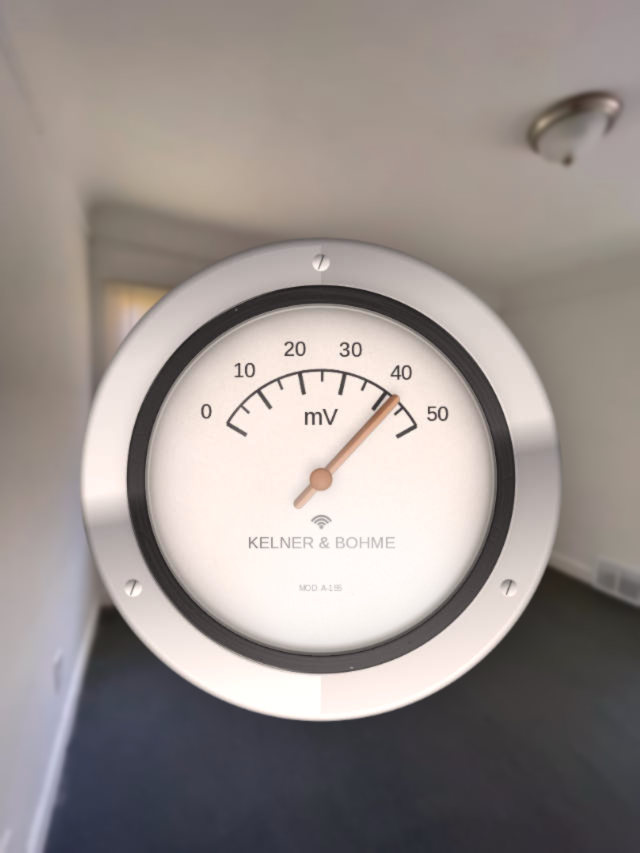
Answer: 42.5mV
